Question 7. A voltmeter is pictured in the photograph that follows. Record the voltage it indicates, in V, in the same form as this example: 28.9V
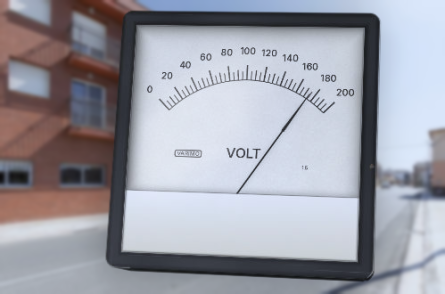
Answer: 175V
